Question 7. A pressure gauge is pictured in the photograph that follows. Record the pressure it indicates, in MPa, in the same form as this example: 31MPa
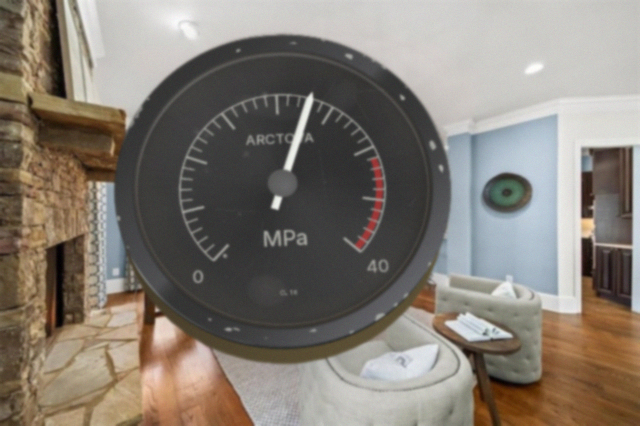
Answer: 23MPa
